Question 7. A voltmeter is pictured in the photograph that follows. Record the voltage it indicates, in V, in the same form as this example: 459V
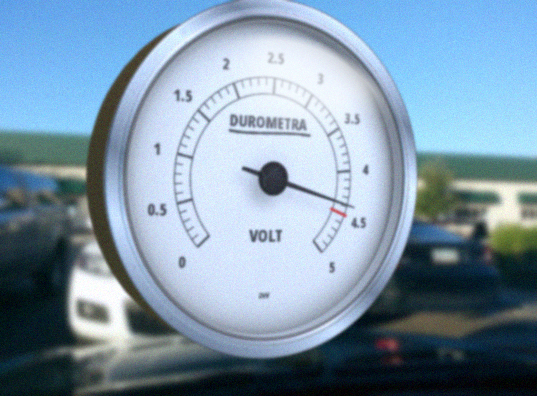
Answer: 4.4V
